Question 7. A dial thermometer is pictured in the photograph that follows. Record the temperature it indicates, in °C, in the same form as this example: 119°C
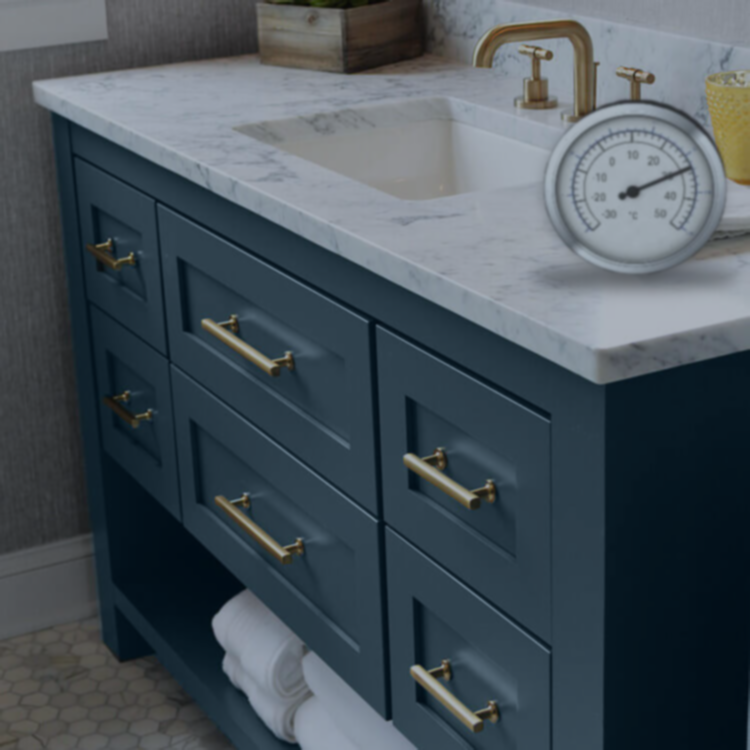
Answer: 30°C
